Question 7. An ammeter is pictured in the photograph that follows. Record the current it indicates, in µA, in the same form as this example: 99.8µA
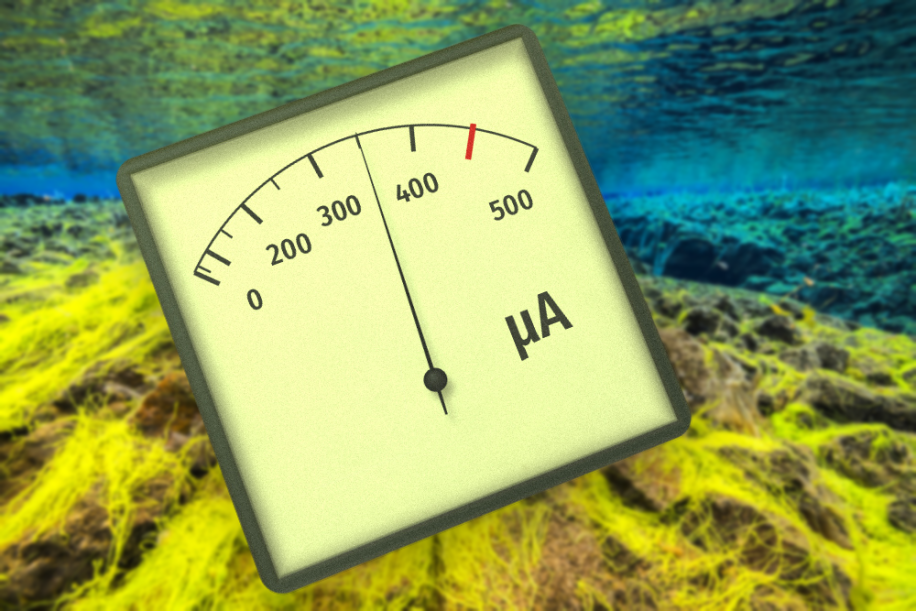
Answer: 350µA
